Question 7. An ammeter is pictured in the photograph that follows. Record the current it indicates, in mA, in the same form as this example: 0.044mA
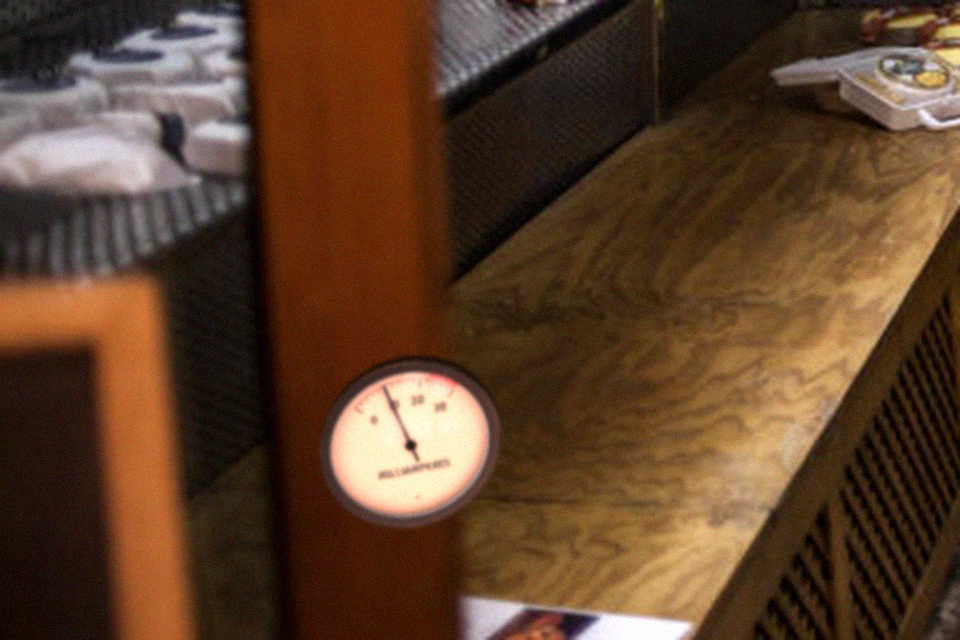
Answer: 10mA
